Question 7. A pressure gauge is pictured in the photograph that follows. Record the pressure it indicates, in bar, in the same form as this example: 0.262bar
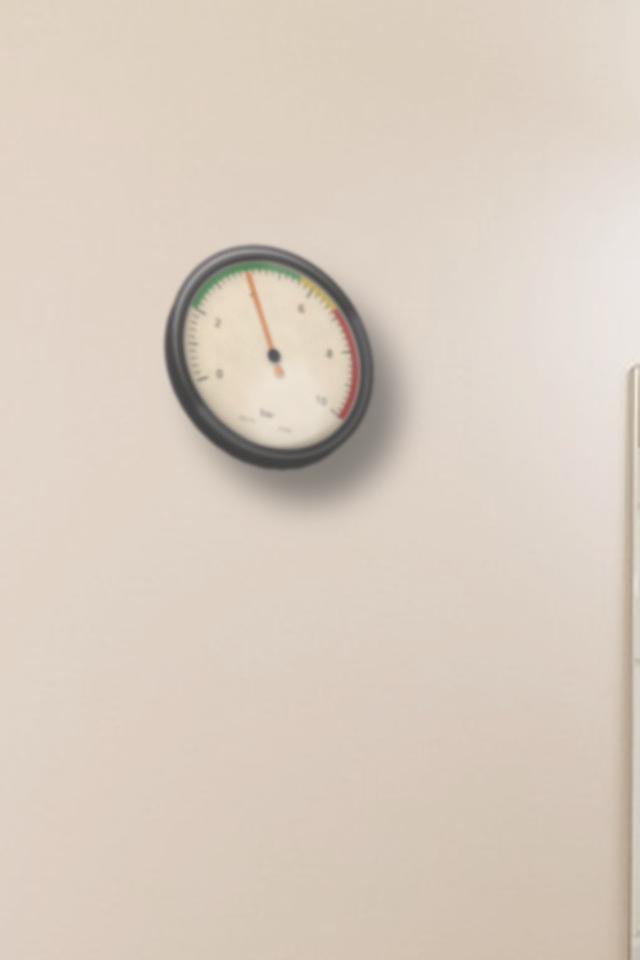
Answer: 4bar
